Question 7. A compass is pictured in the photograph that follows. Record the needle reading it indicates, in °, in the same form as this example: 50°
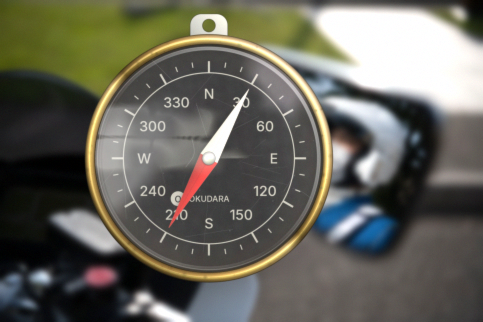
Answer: 210°
